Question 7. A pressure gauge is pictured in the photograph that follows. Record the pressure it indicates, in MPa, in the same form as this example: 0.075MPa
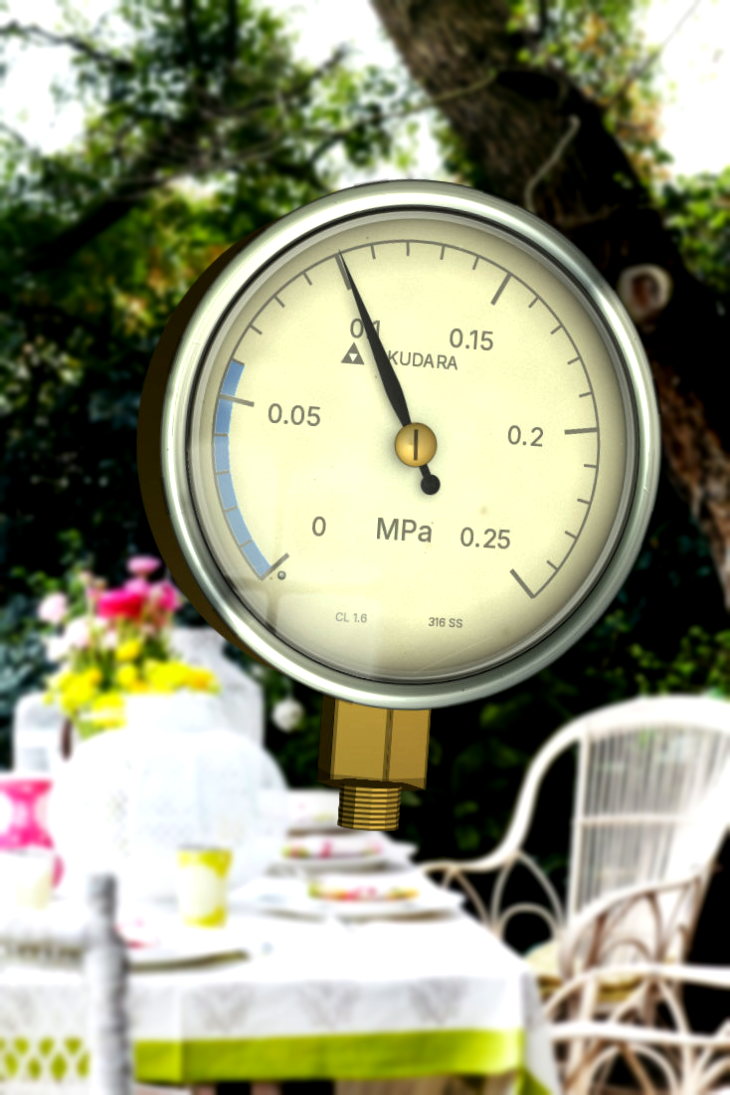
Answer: 0.1MPa
